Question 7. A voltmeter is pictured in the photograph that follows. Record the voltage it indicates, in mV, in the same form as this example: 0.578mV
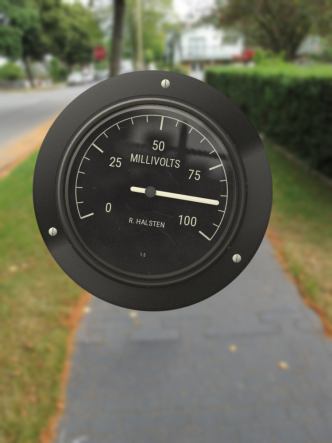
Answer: 87.5mV
